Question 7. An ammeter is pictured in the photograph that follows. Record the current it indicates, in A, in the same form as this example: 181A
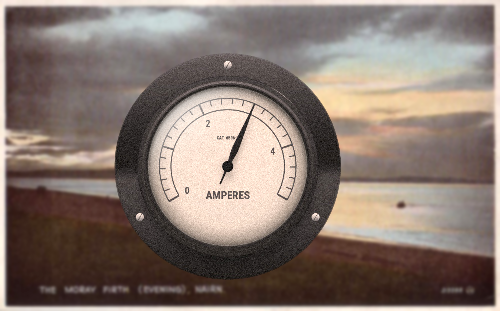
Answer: 3A
